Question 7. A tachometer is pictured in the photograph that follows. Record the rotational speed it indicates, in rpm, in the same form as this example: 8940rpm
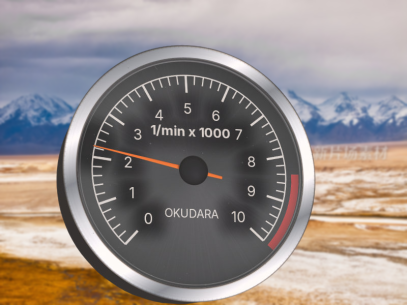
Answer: 2200rpm
